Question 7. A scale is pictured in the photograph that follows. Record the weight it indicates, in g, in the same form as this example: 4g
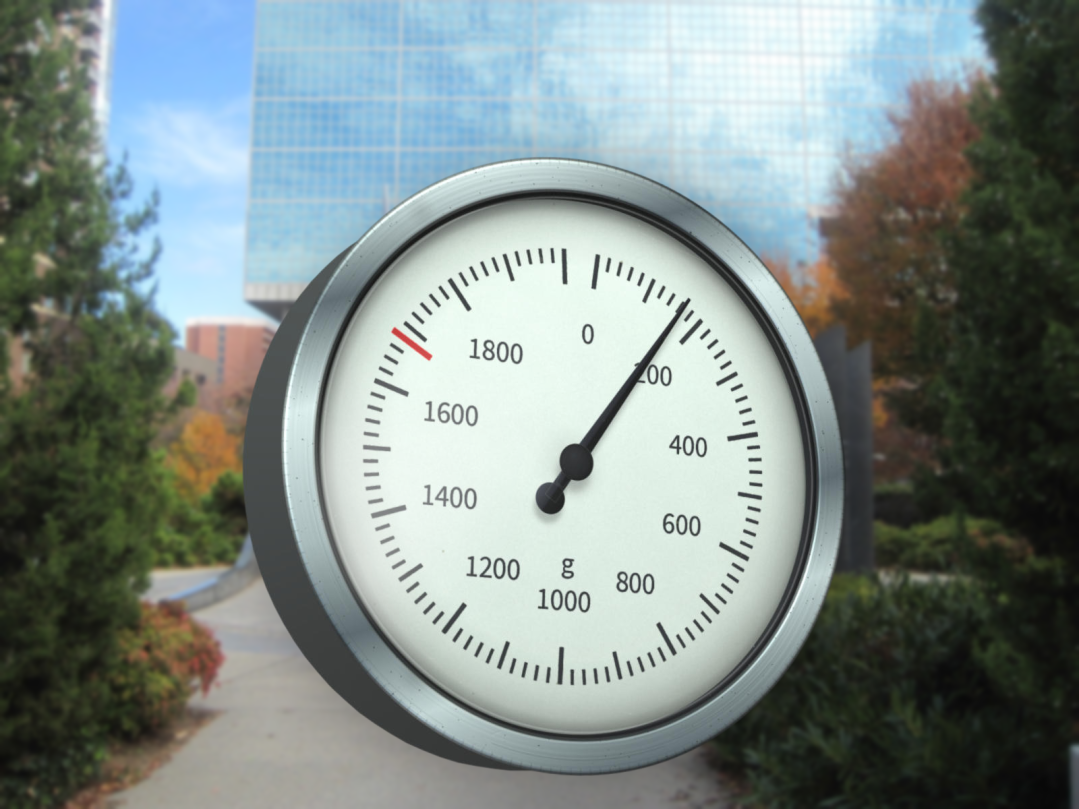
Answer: 160g
